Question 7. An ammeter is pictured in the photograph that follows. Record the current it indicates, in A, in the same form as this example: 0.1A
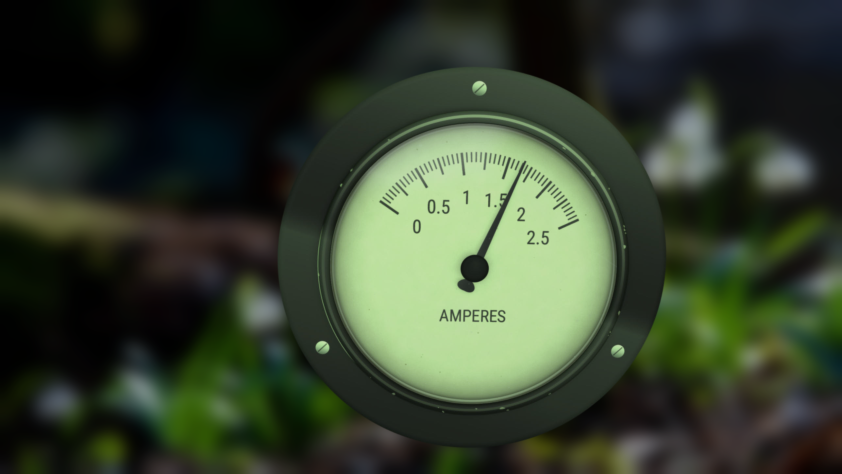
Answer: 1.65A
